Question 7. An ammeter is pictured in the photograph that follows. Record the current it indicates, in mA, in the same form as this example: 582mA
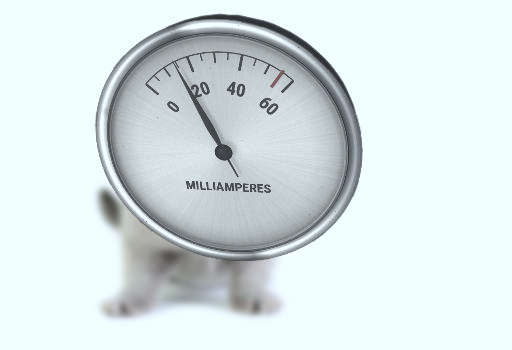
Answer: 15mA
